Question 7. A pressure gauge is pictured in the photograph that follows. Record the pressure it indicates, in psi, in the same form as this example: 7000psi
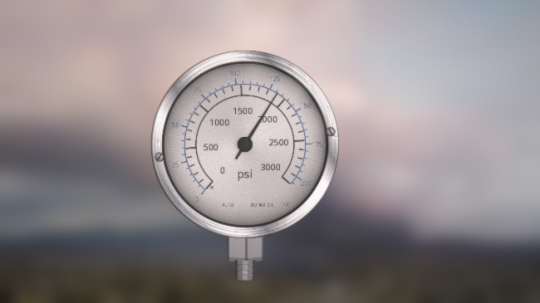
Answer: 1900psi
